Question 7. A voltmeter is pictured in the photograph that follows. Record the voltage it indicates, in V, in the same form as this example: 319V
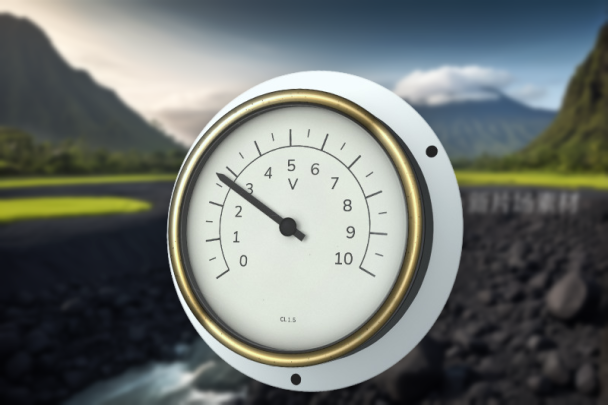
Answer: 2.75V
